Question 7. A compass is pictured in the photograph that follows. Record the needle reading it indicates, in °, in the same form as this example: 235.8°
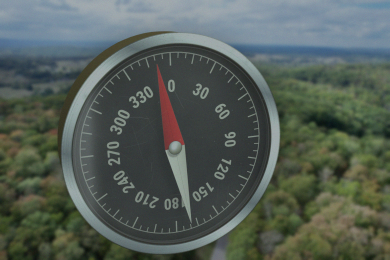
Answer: 350°
